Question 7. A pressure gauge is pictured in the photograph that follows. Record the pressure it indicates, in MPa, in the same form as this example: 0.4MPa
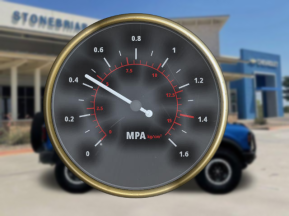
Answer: 0.45MPa
